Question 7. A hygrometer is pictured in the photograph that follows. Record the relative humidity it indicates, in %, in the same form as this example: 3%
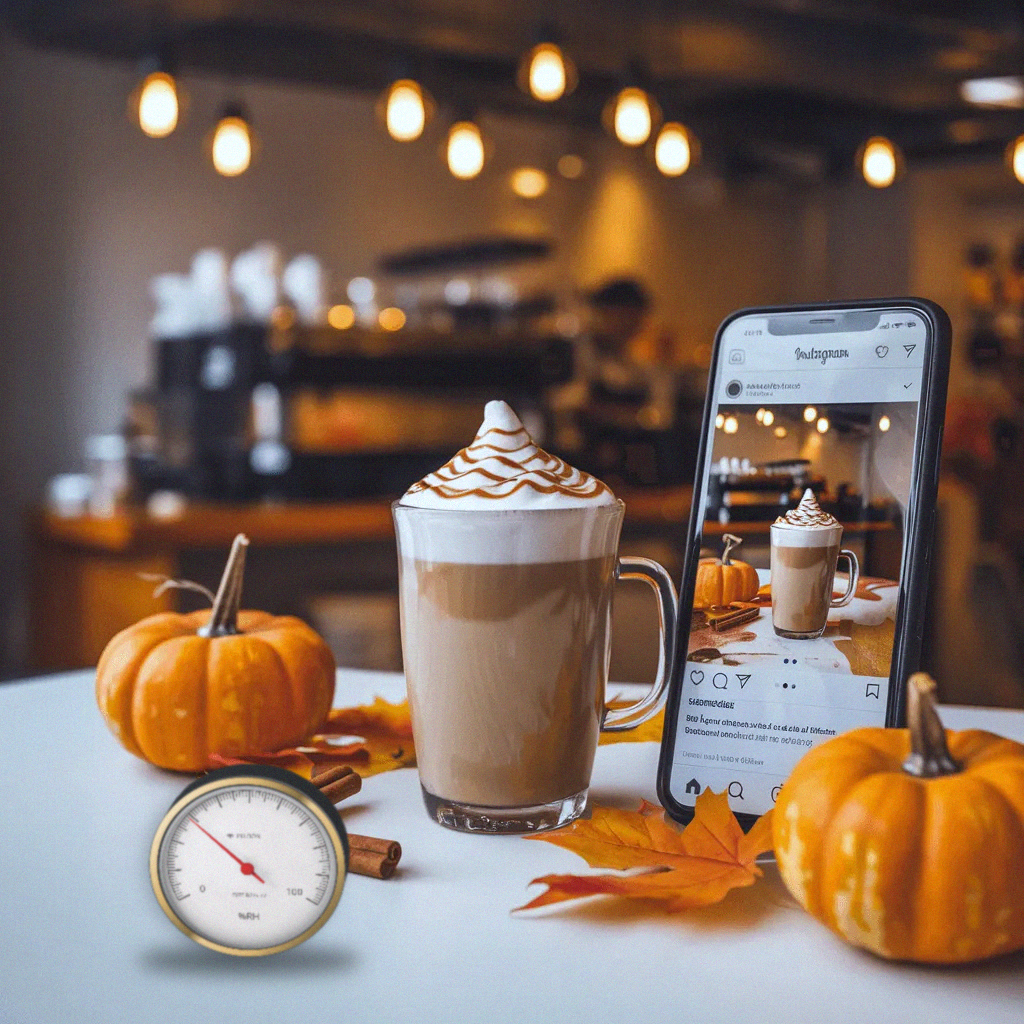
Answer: 30%
